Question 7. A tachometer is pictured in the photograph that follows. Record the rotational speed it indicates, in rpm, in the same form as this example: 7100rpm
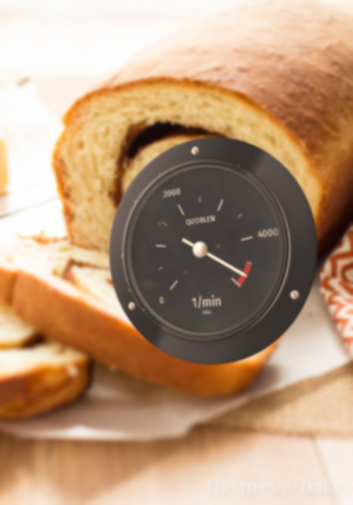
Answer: 4750rpm
